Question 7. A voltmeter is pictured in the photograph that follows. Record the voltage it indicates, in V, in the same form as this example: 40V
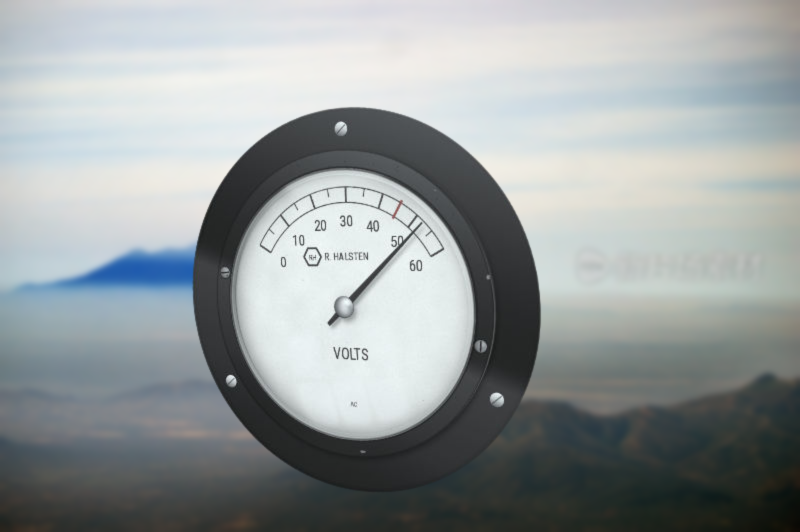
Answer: 52.5V
